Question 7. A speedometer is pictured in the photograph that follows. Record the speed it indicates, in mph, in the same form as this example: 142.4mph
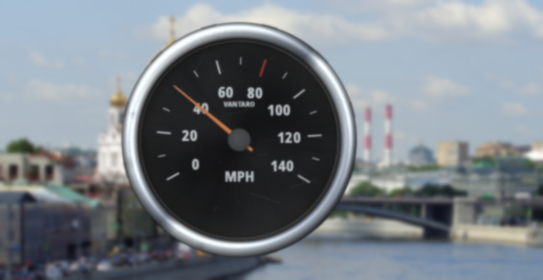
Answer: 40mph
